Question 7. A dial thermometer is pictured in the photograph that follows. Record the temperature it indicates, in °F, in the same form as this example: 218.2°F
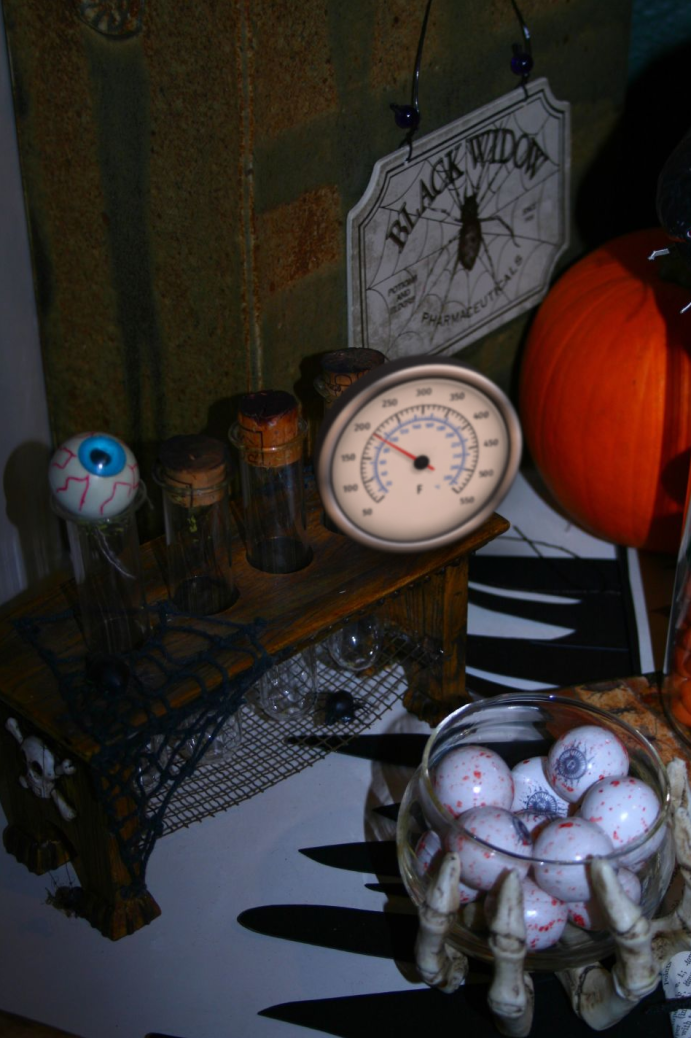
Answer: 200°F
